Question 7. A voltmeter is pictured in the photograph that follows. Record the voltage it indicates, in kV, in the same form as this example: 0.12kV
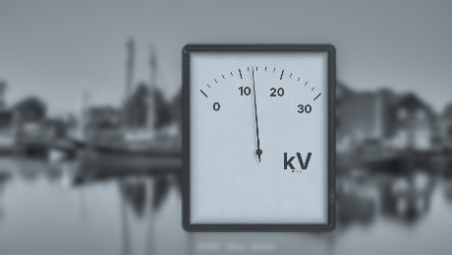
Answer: 13kV
